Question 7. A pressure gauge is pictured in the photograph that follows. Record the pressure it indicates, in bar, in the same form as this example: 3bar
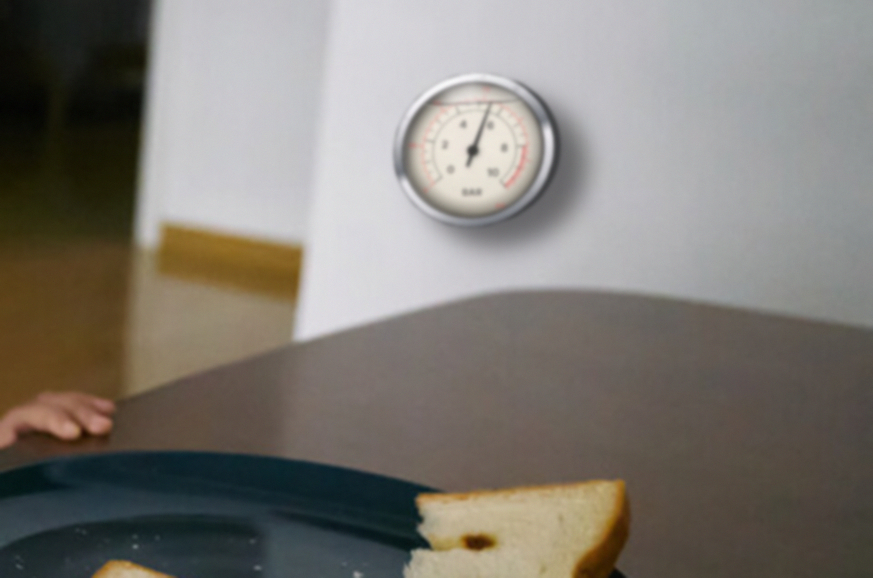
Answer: 5.5bar
